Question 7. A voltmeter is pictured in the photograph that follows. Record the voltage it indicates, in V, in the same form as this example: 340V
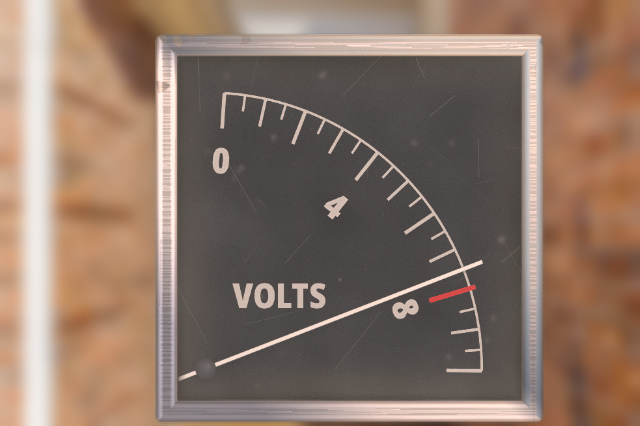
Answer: 7.5V
